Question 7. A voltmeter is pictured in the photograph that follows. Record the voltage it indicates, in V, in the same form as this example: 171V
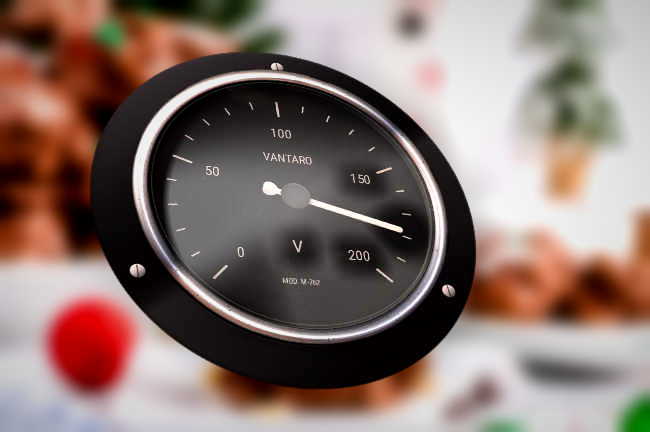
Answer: 180V
